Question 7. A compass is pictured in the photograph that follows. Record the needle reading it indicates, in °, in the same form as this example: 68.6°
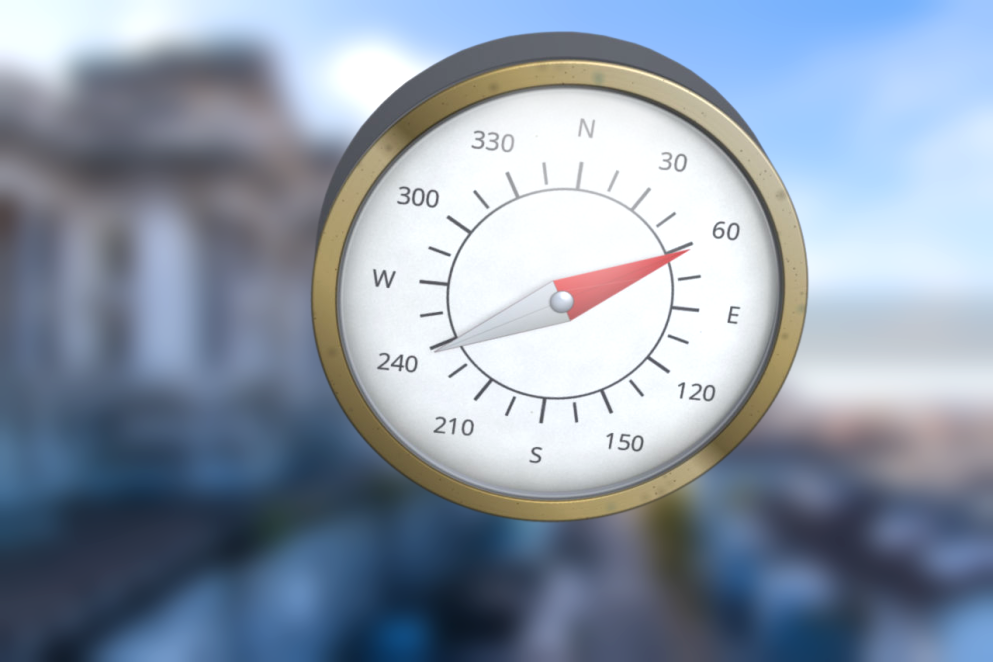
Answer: 60°
